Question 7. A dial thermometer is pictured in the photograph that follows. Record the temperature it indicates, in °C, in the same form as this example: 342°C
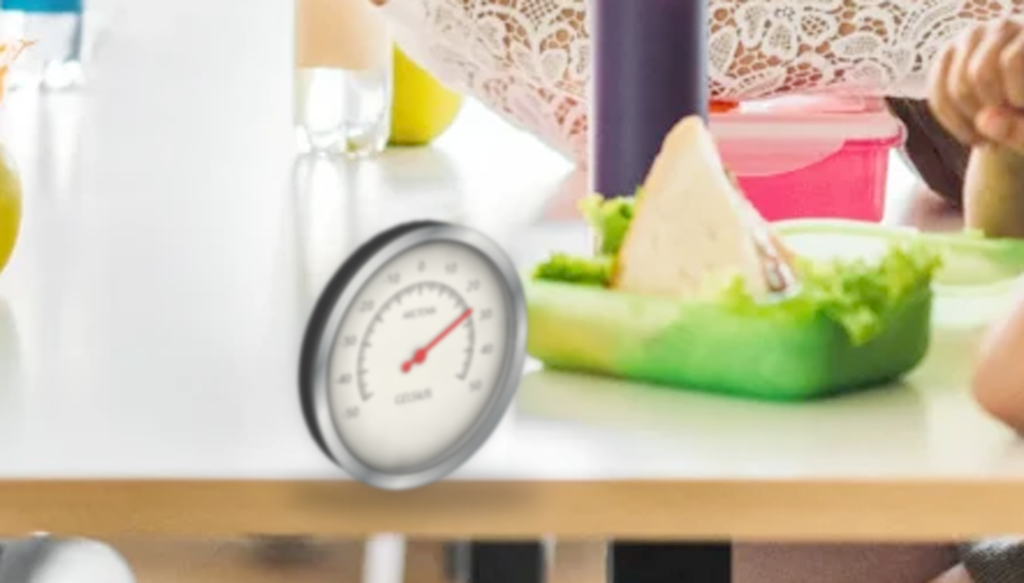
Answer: 25°C
